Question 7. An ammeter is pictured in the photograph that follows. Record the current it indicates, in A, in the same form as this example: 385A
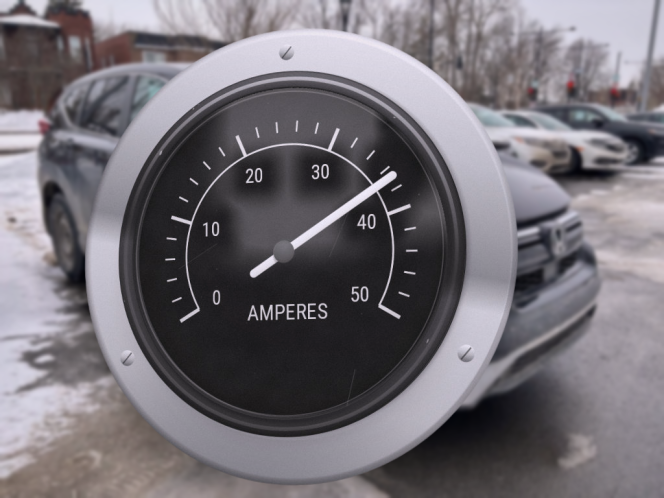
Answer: 37A
